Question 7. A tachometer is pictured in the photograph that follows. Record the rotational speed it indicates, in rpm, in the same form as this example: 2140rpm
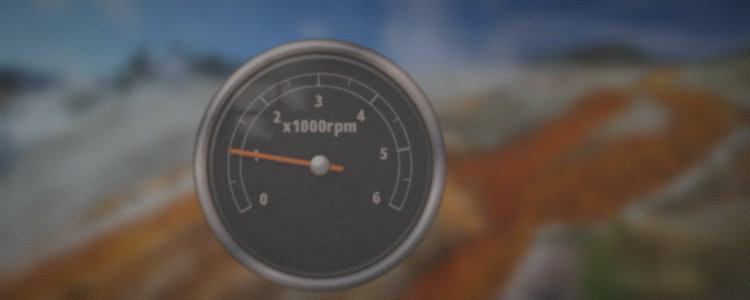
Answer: 1000rpm
